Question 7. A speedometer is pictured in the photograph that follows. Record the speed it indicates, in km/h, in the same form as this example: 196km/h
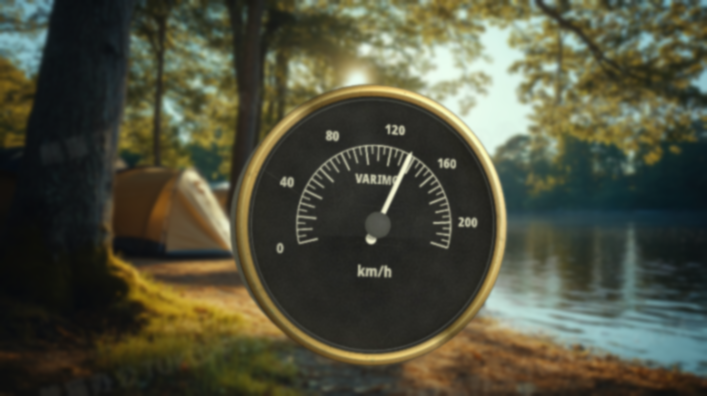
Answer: 135km/h
